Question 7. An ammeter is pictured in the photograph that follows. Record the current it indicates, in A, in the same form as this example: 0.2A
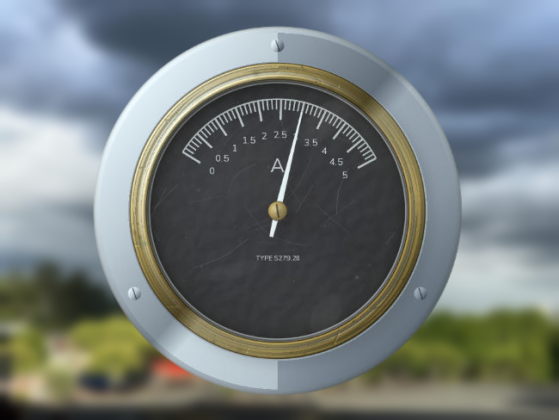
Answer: 3A
